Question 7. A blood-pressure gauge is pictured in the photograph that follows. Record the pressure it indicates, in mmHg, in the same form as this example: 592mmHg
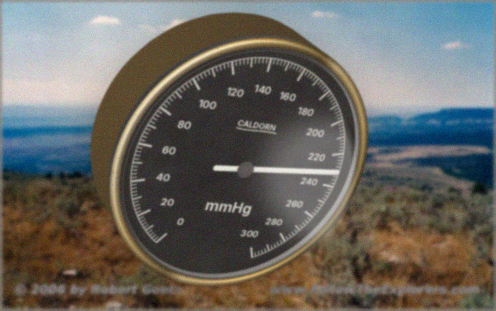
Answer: 230mmHg
